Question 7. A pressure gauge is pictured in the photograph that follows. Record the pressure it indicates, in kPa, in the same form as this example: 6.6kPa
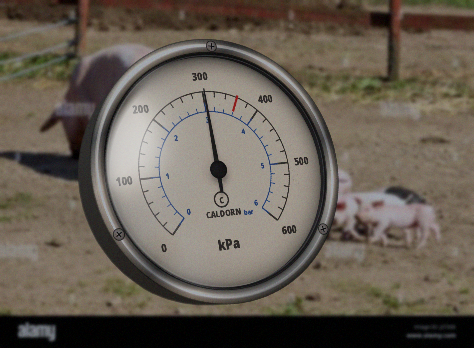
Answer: 300kPa
